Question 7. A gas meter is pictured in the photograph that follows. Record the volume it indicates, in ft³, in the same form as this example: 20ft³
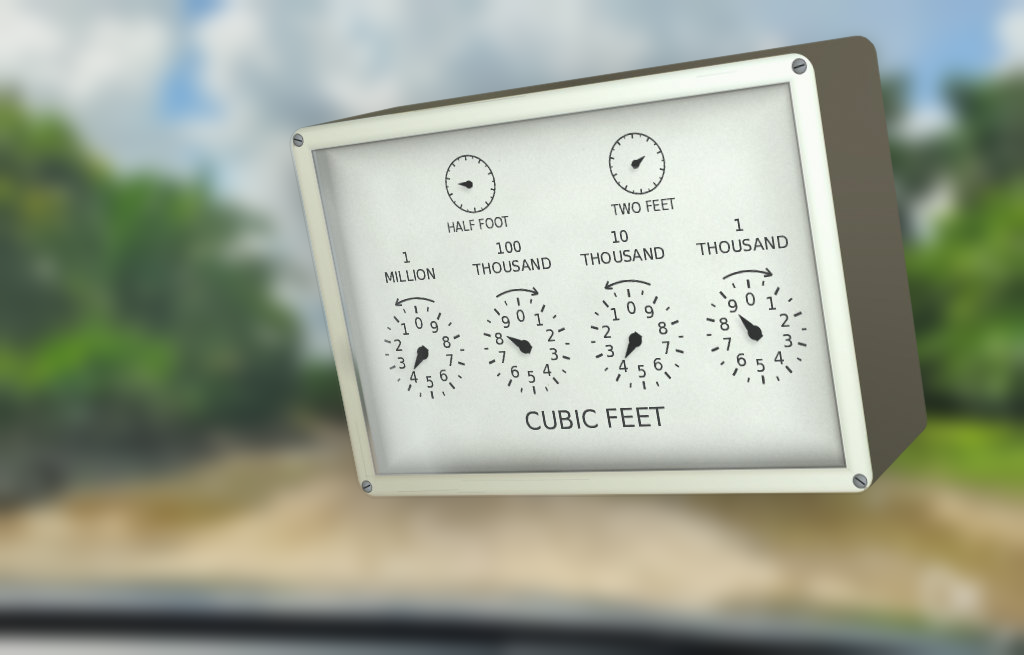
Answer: 383900ft³
